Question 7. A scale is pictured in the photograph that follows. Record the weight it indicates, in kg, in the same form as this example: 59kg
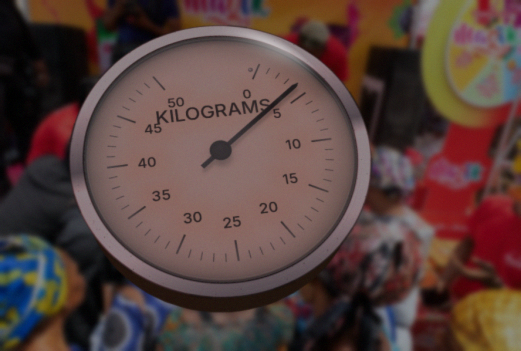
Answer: 4kg
